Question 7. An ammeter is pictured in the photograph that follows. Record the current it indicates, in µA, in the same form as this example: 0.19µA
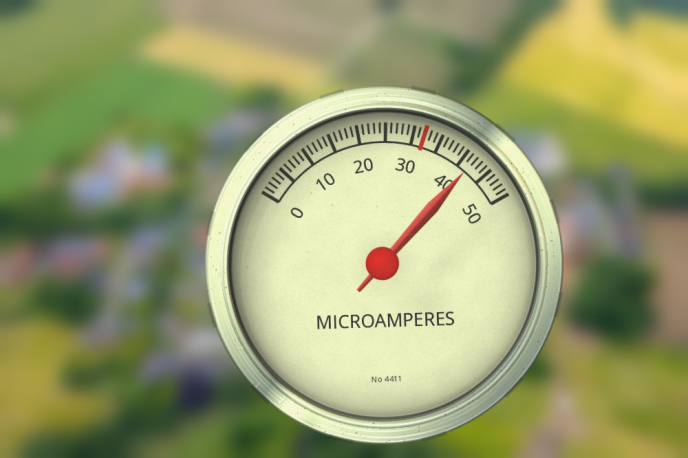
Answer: 42µA
